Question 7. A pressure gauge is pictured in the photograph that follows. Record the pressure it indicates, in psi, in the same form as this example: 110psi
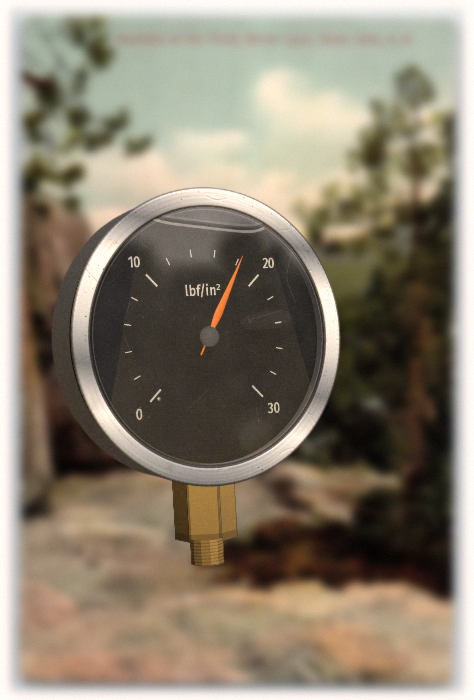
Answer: 18psi
